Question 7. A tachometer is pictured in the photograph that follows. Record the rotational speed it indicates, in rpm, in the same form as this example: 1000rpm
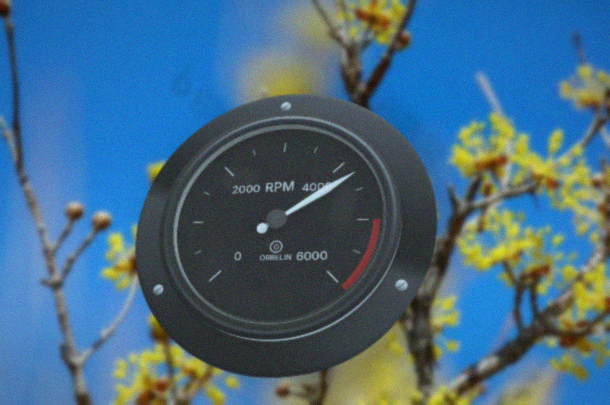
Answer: 4250rpm
